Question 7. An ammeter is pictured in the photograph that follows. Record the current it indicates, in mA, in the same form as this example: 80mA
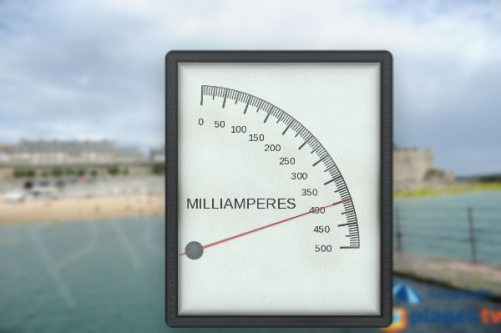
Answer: 400mA
